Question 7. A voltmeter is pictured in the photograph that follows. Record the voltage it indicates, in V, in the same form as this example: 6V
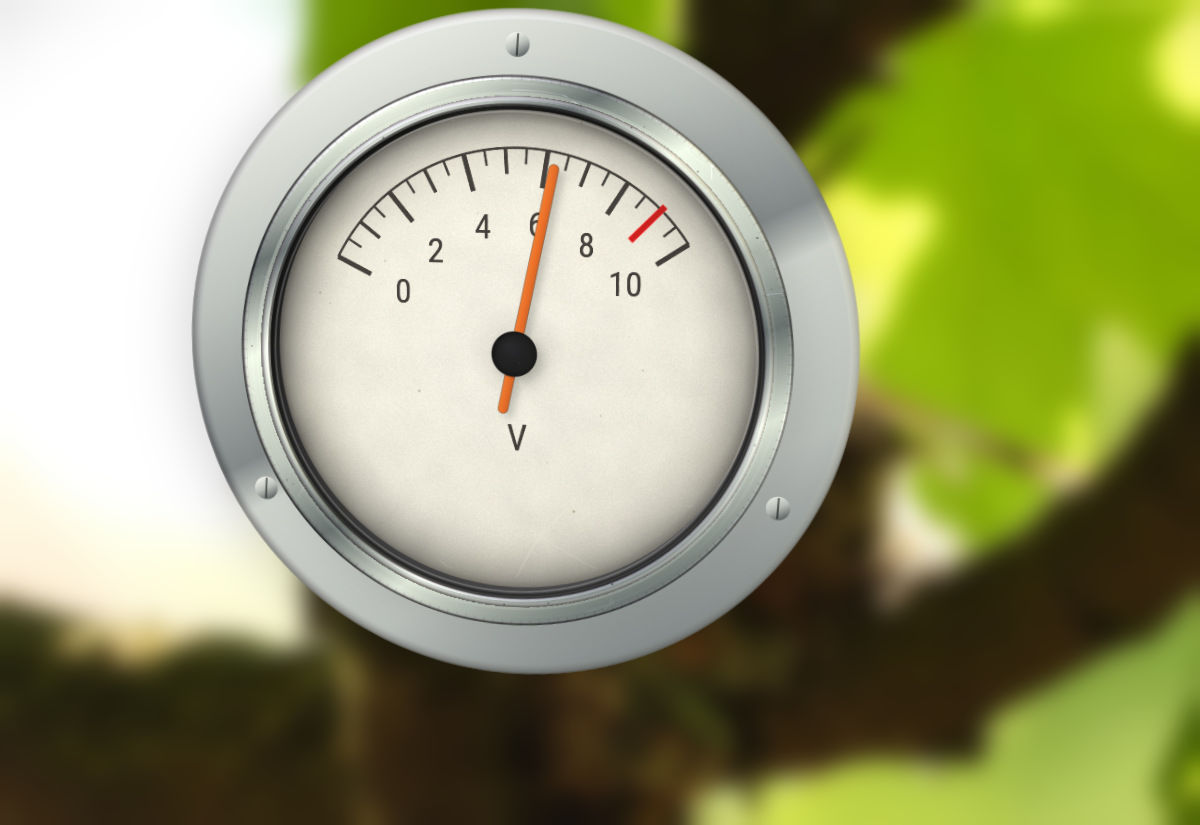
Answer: 6.25V
